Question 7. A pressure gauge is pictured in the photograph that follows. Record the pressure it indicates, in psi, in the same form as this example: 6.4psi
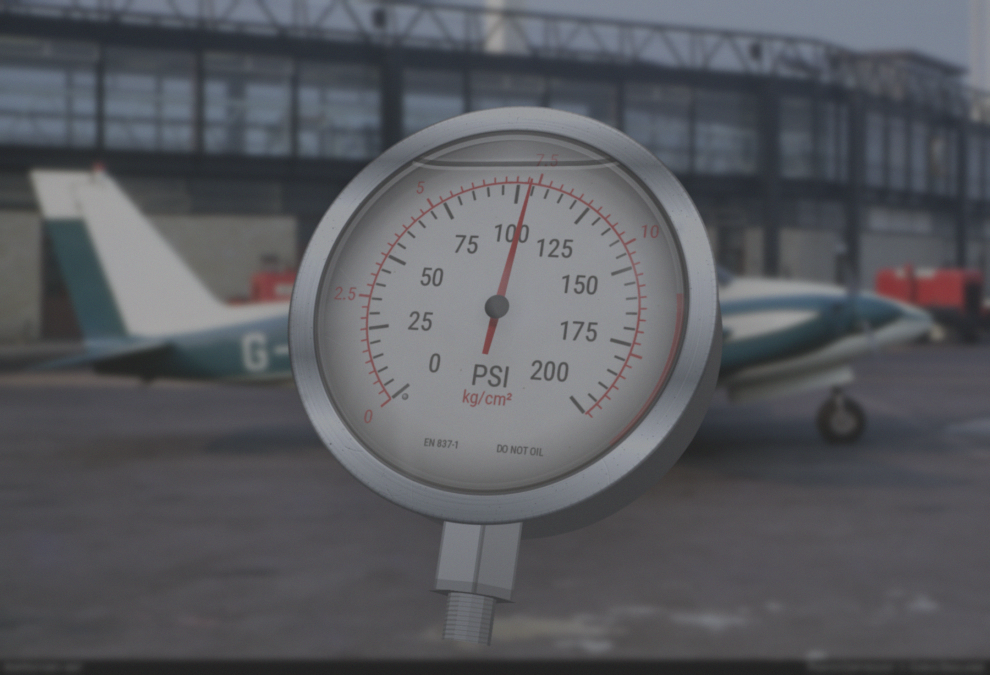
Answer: 105psi
